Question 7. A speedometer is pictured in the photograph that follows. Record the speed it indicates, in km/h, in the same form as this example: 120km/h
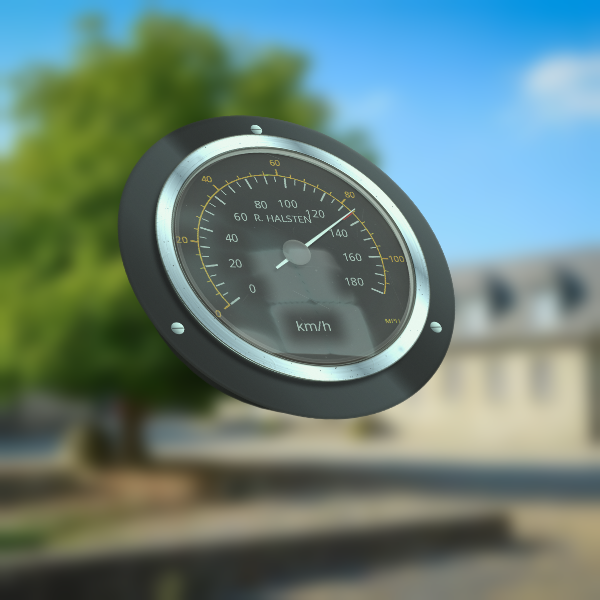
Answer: 135km/h
